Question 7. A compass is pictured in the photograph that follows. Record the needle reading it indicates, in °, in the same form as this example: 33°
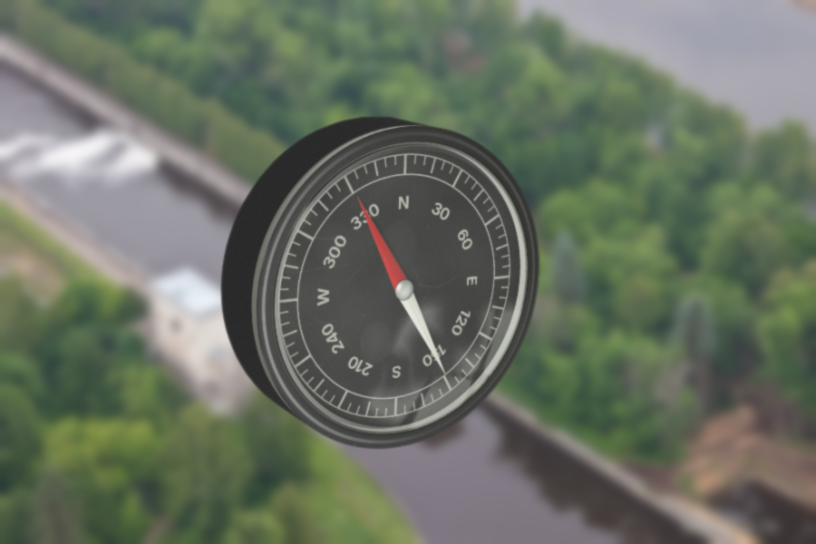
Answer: 330°
